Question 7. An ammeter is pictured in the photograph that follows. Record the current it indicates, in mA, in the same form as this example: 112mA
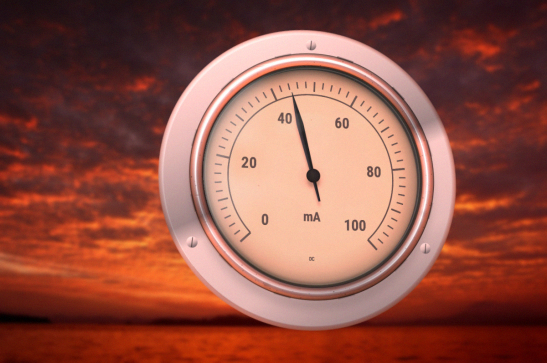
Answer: 44mA
